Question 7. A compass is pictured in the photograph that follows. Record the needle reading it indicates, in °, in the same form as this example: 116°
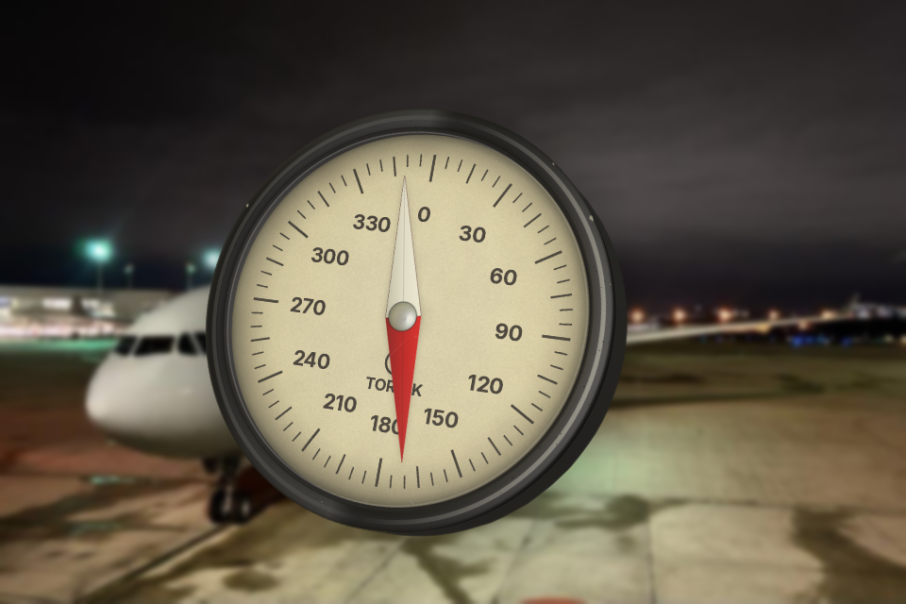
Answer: 170°
